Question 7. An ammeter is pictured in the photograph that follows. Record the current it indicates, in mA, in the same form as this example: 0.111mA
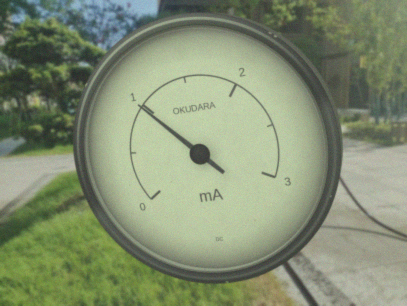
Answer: 1mA
